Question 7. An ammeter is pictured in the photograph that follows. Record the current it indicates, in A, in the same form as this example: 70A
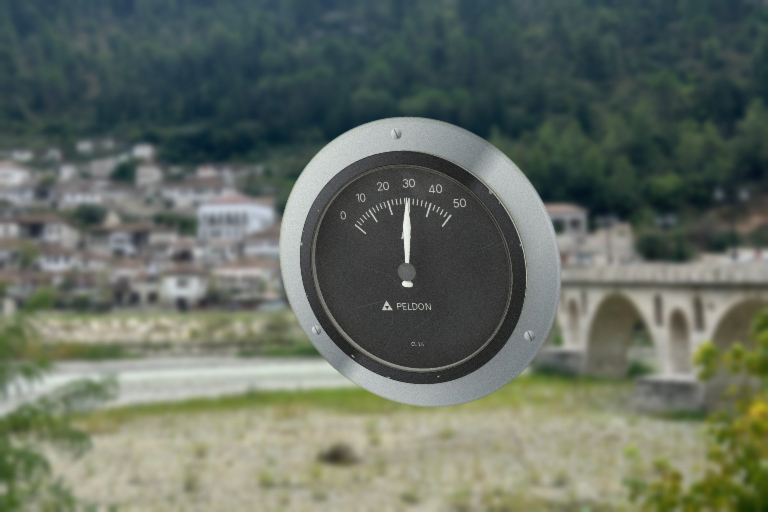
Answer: 30A
